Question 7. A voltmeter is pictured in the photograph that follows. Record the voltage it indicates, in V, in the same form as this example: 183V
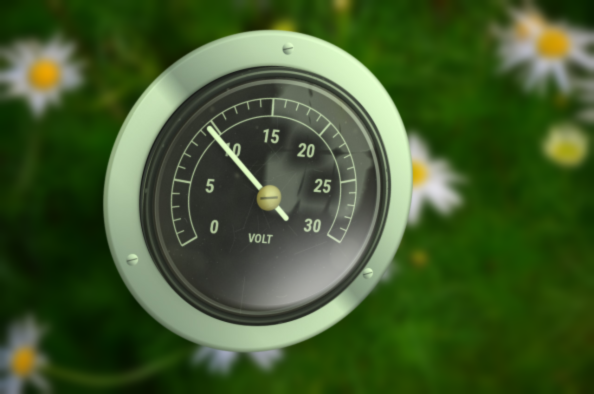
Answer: 9.5V
